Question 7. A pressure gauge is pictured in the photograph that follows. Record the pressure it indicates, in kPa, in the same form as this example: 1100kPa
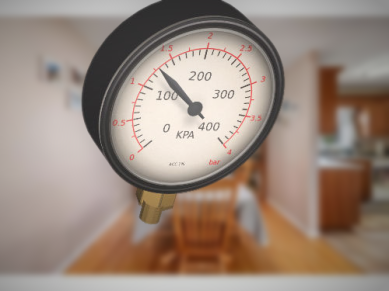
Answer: 130kPa
